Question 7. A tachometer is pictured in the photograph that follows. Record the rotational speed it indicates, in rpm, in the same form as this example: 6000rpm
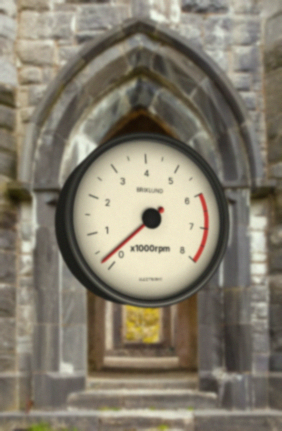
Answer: 250rpm
